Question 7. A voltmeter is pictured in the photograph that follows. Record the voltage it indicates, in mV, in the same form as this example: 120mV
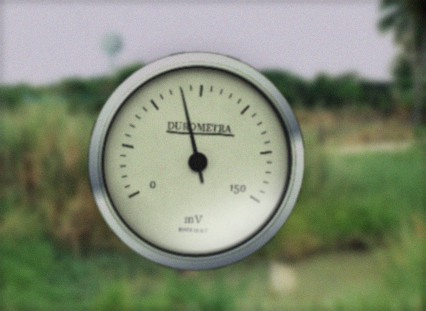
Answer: 65mV
